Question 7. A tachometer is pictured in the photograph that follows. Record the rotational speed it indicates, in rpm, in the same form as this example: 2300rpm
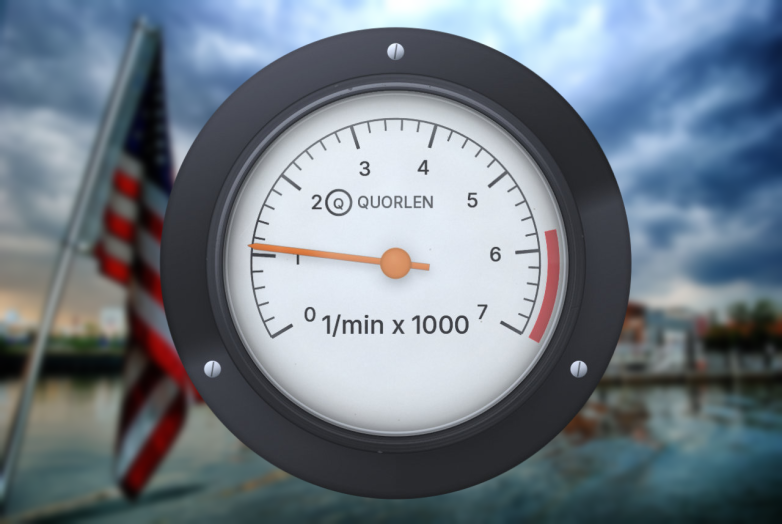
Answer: 1100rpm
